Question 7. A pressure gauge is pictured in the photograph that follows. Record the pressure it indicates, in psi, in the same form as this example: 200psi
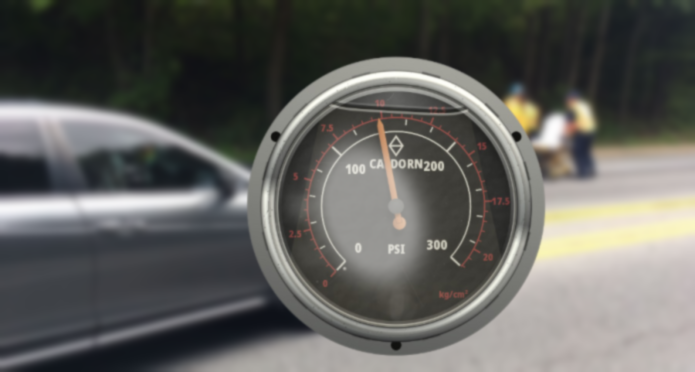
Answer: 140psi
